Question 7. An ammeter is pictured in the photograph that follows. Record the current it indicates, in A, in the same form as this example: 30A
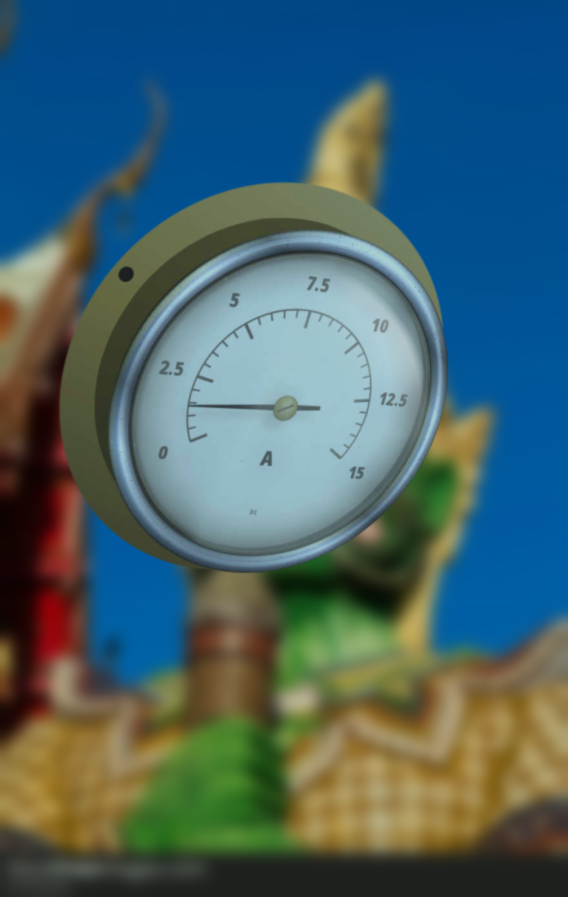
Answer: 1.5A
